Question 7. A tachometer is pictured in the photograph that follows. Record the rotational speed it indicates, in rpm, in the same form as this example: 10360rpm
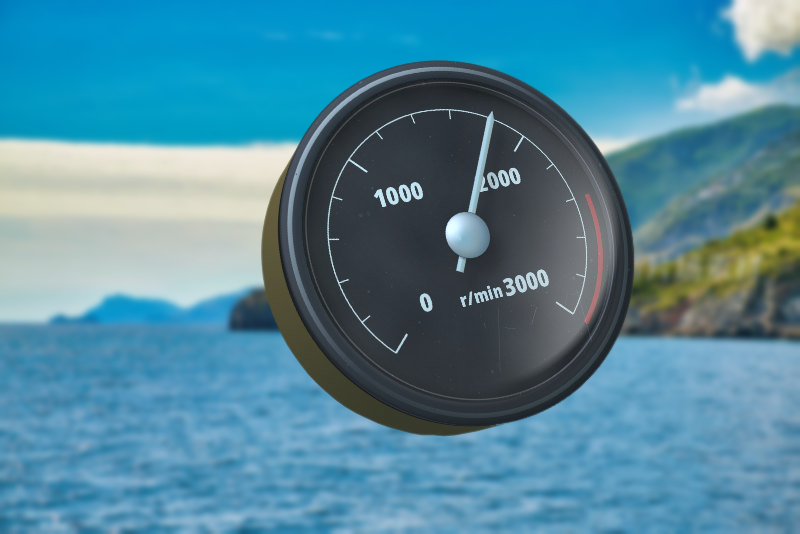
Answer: 1800rpm
